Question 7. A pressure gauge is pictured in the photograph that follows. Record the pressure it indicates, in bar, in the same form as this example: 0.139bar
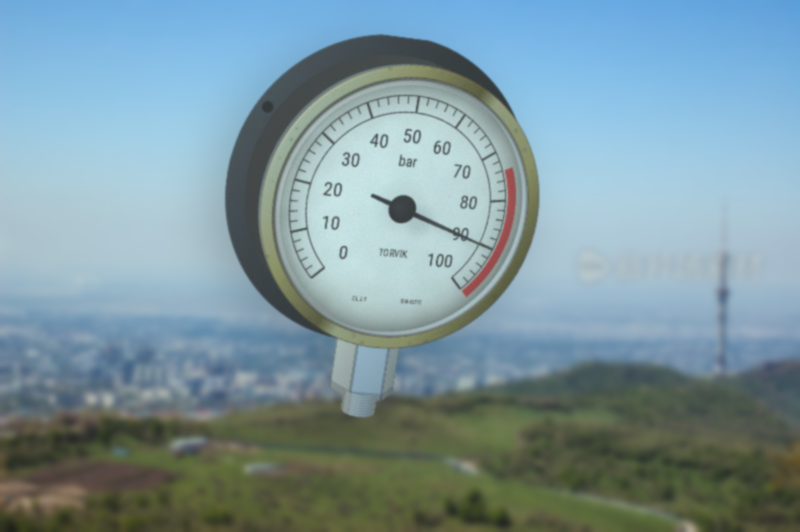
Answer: 90bar
